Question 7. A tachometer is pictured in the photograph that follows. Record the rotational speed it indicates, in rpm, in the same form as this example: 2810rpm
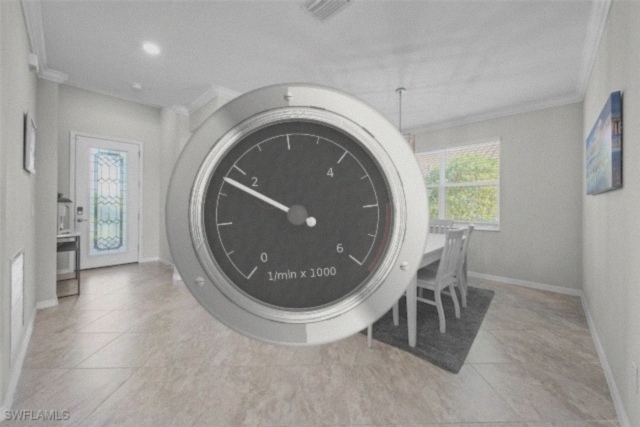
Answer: 1750rpm
